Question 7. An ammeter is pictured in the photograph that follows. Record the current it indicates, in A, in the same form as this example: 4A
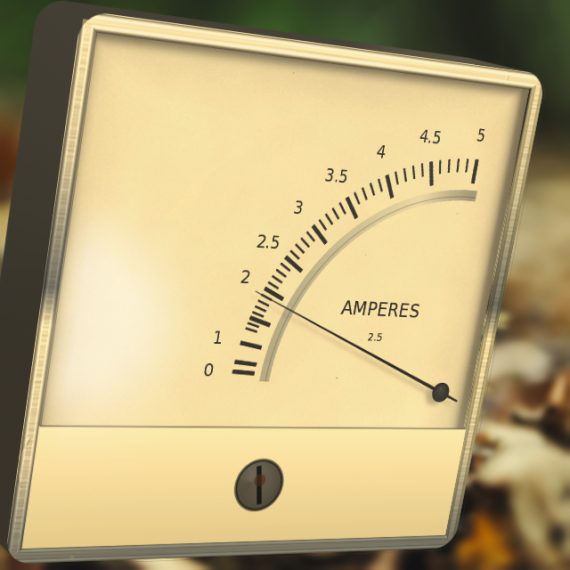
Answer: 1.9A
